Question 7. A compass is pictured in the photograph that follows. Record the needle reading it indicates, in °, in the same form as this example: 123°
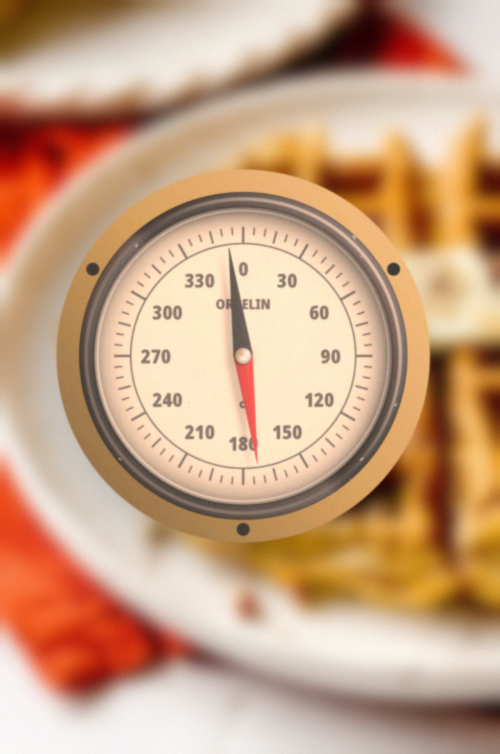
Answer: 172.5°
